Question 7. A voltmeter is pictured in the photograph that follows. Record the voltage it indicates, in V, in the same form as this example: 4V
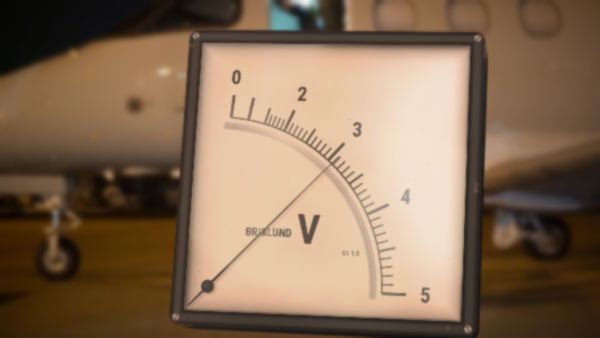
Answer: 3.1V
